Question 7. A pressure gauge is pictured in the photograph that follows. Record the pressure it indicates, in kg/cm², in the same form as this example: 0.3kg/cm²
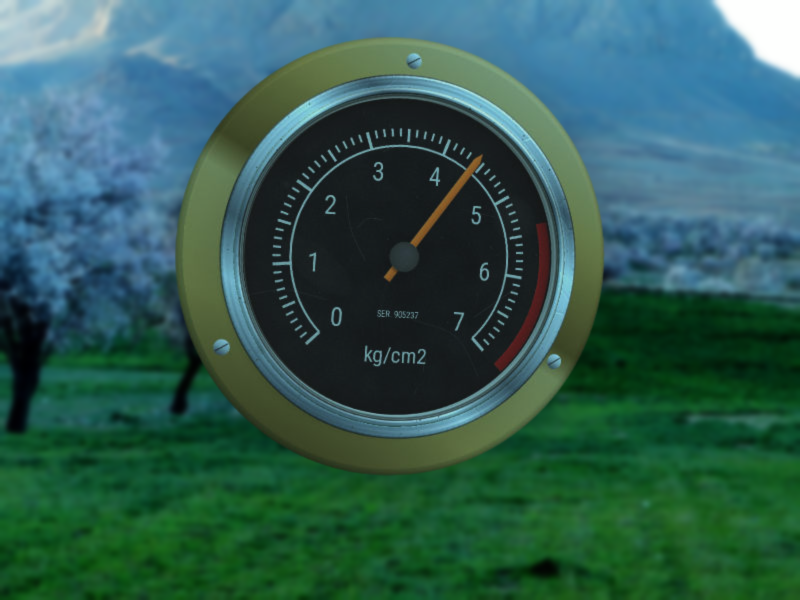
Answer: 4.4kg/cm²
